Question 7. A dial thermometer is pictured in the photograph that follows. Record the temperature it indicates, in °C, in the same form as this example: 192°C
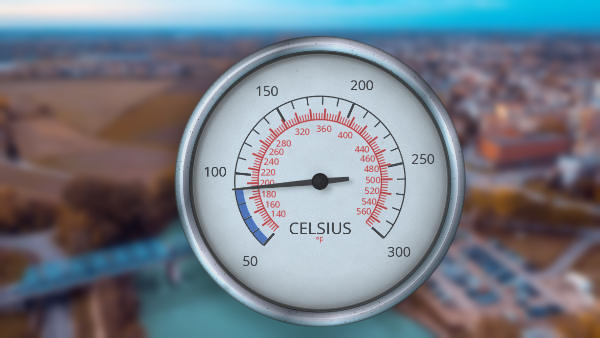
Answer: 90°C
